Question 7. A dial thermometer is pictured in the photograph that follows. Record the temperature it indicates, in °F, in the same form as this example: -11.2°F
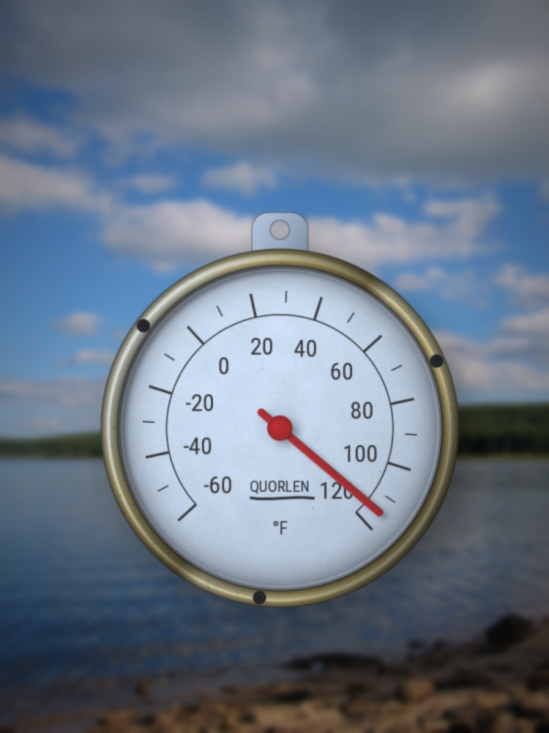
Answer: 115°F
